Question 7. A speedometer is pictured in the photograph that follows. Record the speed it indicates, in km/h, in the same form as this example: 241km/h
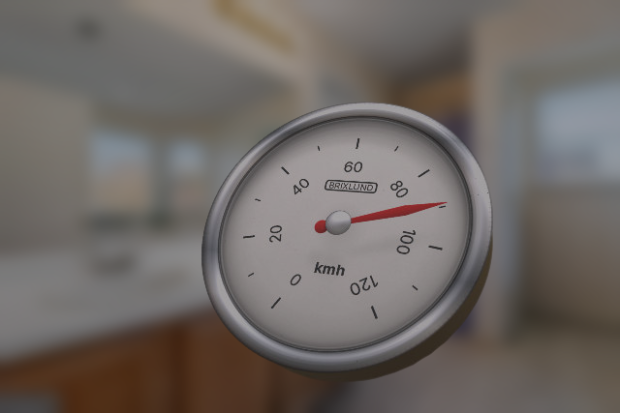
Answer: 90km/h
